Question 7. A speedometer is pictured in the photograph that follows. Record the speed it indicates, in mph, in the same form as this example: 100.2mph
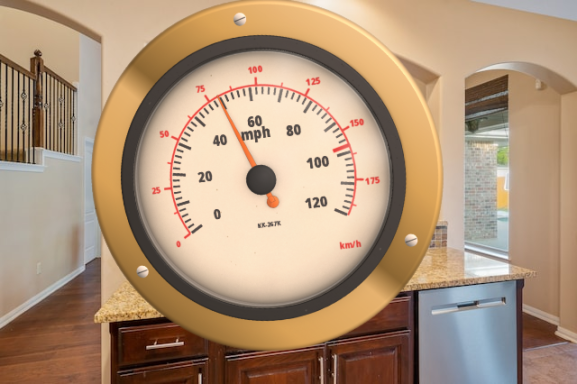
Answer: 50mph
